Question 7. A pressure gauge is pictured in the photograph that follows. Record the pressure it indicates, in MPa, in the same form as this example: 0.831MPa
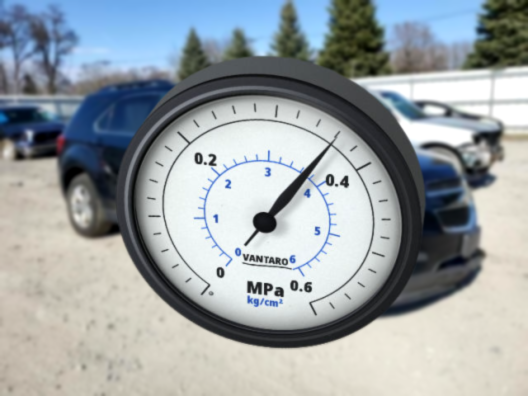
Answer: 0.36MPa
